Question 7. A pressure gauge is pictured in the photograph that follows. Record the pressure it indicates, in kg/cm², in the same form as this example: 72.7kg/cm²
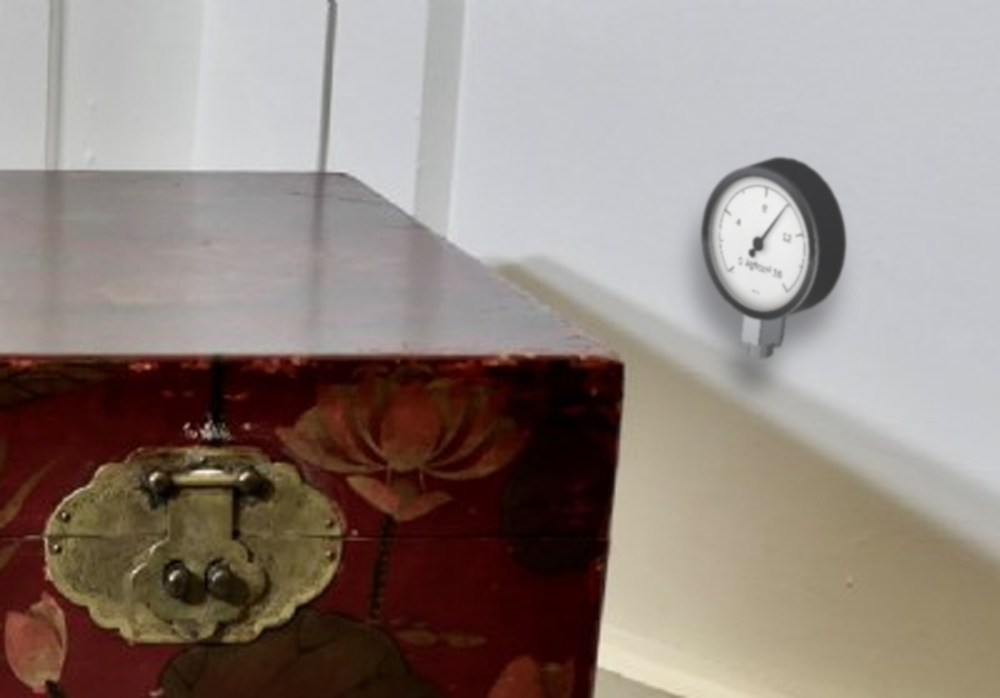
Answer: 10kg/cm²
